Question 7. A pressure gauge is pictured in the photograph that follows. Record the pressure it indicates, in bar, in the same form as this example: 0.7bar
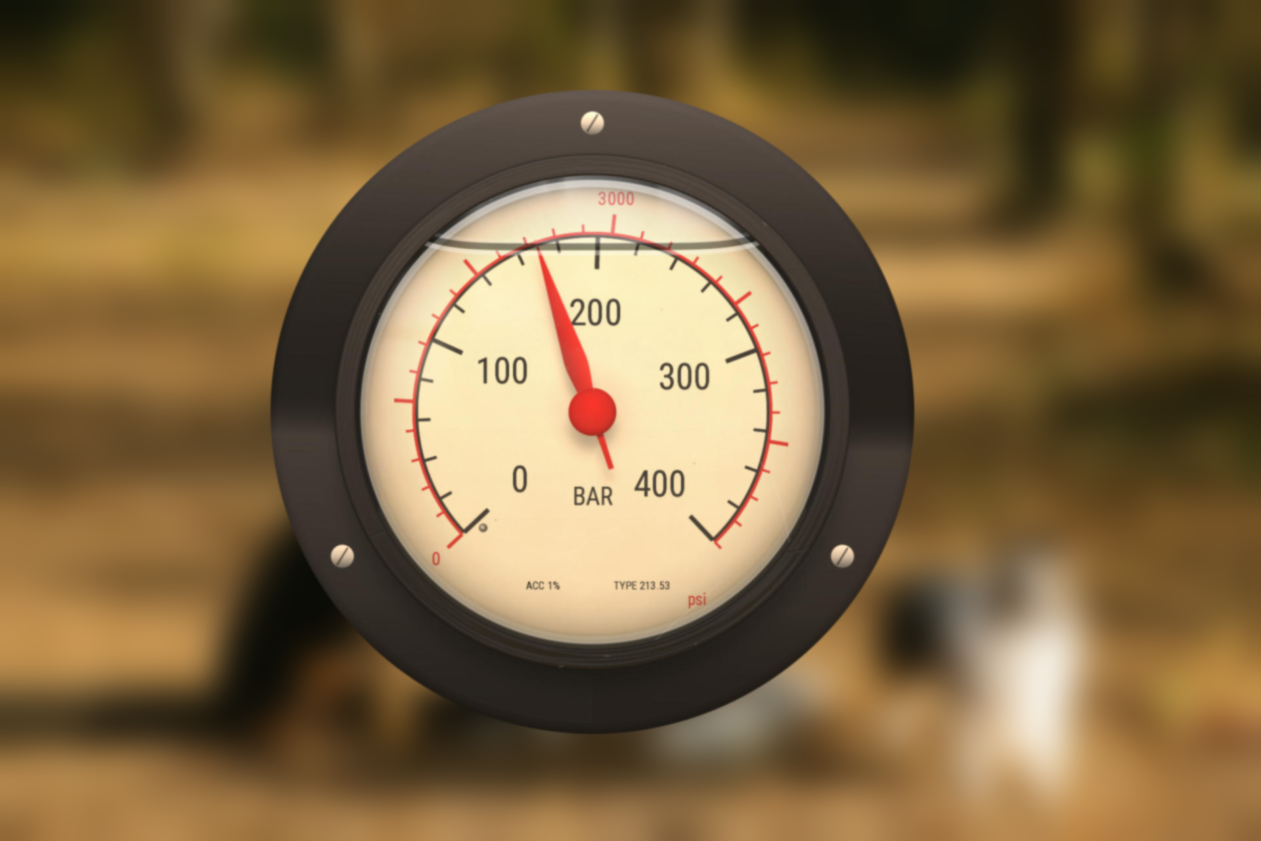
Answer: 170bar
